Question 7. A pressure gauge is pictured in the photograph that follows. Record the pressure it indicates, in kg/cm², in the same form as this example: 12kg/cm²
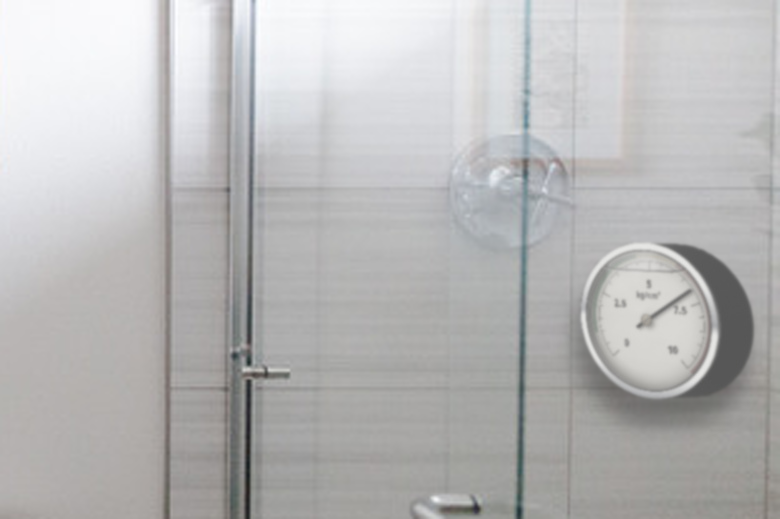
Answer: 7kg/cm²
